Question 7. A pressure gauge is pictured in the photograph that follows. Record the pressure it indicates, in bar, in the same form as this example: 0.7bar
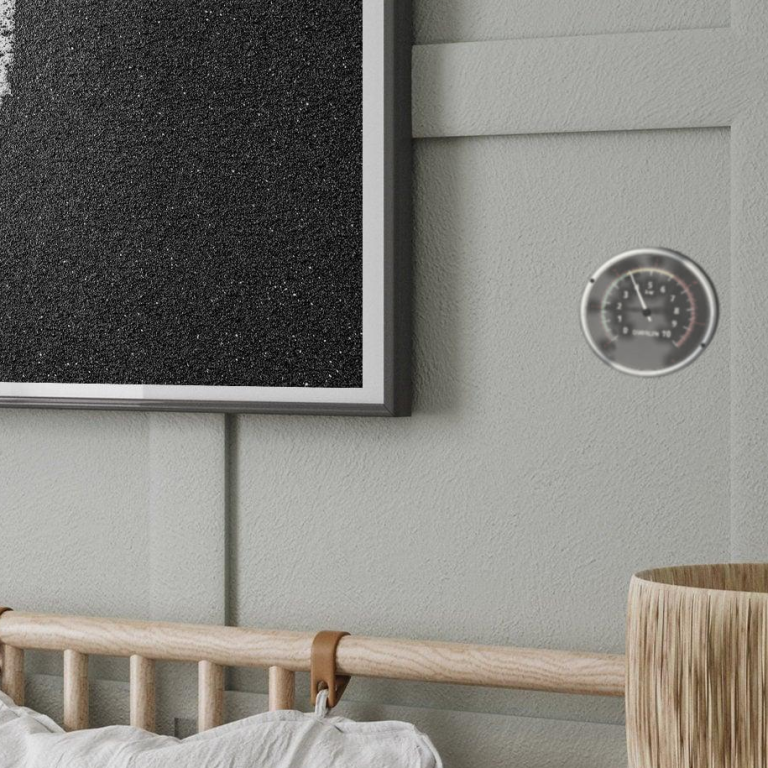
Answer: 4bar
